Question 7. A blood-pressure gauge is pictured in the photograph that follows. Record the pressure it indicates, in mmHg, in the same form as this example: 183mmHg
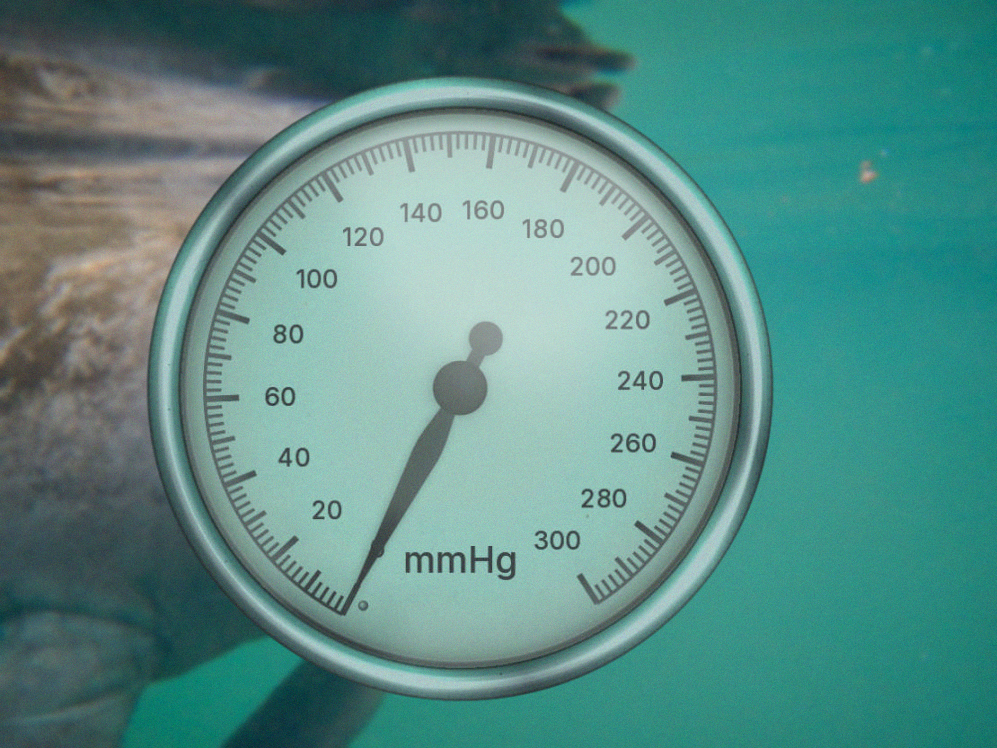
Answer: 0mmHg
